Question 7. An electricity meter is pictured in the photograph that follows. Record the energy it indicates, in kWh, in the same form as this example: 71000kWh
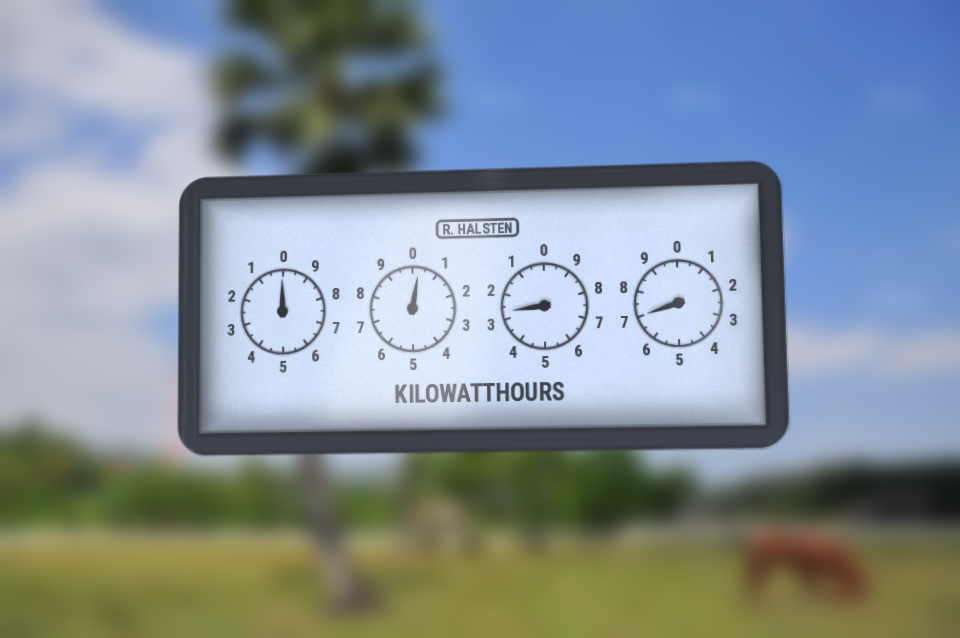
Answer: 27kWh
